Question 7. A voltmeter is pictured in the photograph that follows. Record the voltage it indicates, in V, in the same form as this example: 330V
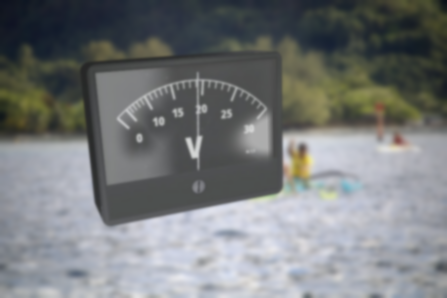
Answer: 19V
